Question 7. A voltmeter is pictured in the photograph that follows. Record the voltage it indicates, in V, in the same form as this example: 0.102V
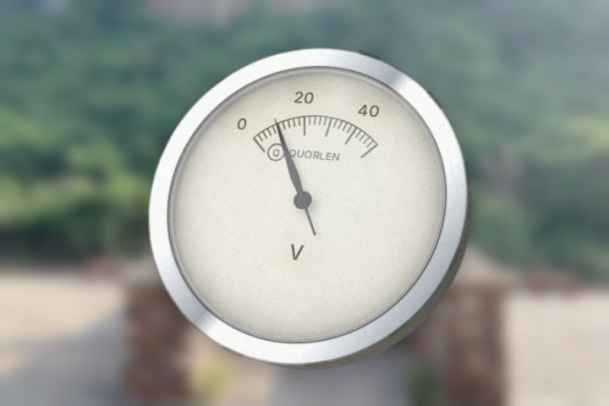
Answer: 10V
